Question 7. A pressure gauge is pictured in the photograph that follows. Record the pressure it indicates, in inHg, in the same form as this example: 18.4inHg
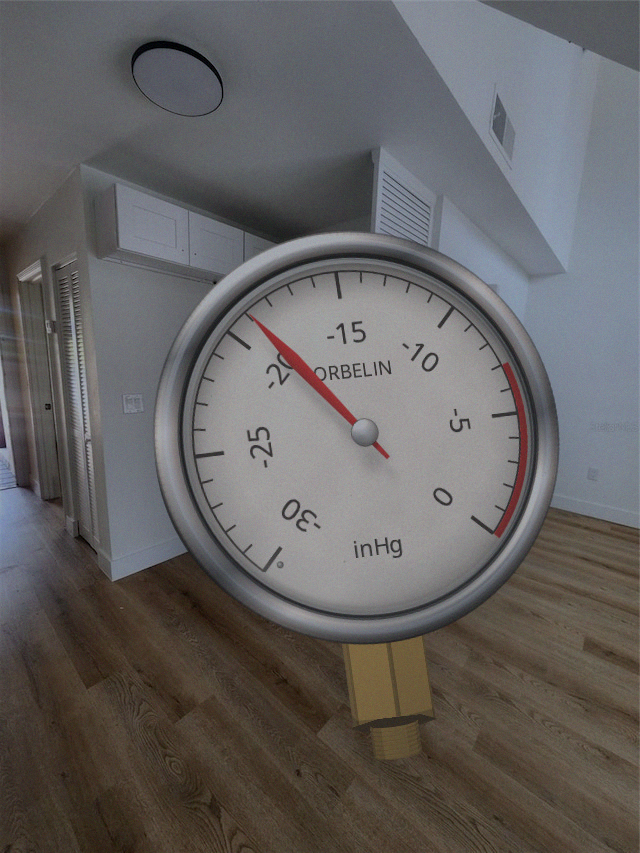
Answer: -19inHg
